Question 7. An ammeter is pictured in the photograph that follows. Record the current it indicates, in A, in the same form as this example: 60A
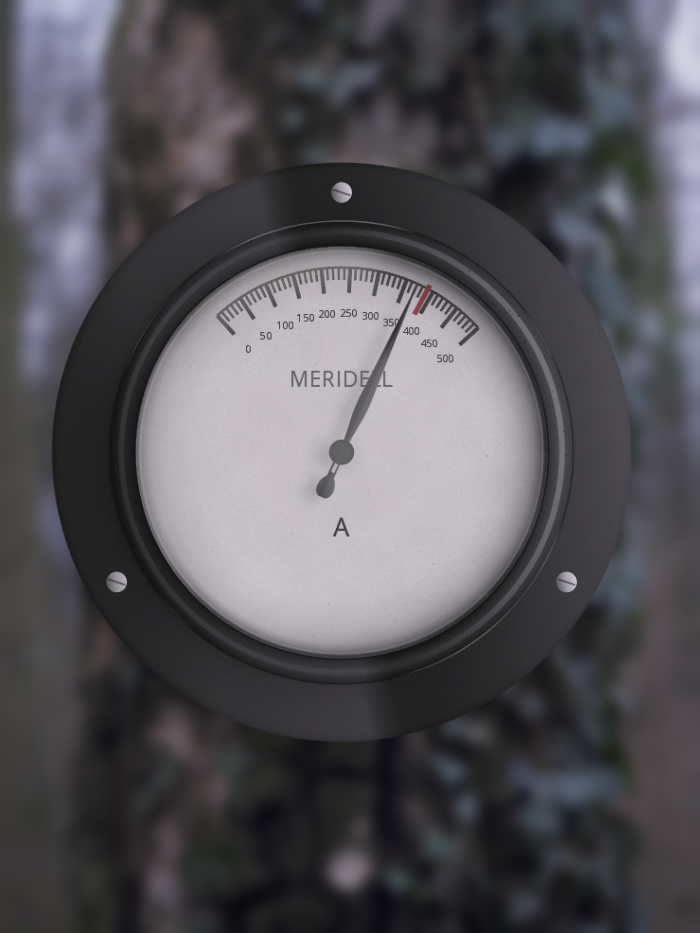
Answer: 370A
